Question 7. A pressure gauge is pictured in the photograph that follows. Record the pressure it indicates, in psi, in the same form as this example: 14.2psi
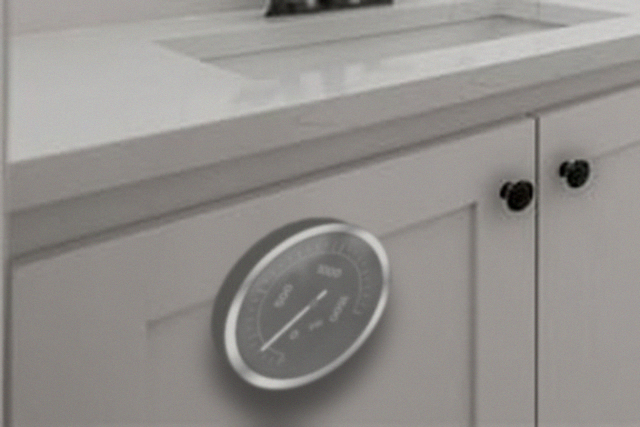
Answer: 150psi
